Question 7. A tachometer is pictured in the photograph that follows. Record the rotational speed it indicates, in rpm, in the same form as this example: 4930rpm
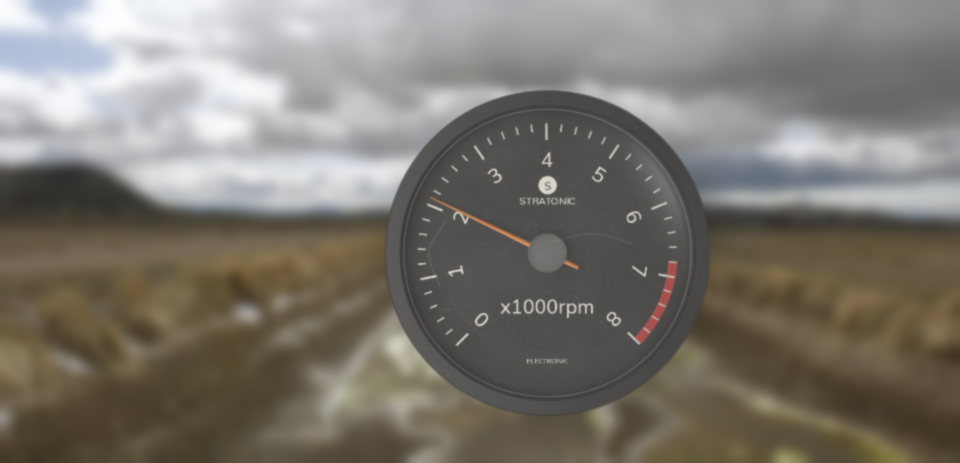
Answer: 2100rpm
